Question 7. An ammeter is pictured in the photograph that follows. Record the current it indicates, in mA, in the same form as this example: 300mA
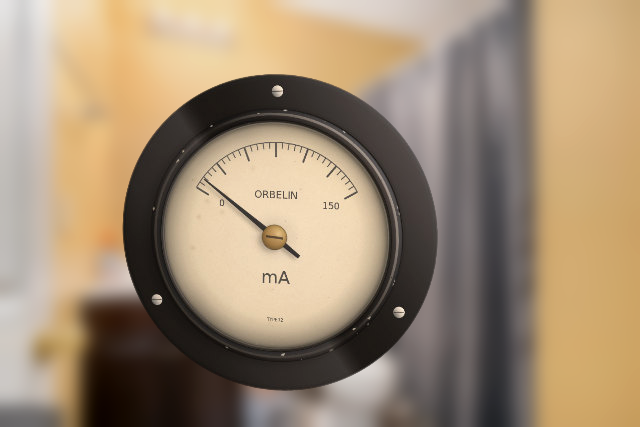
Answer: 10mA
